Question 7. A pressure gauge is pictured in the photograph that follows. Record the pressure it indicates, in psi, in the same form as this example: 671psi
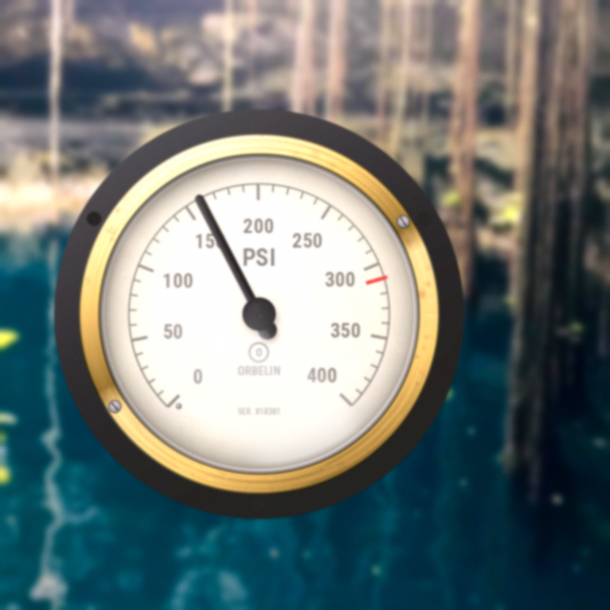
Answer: 160psi
